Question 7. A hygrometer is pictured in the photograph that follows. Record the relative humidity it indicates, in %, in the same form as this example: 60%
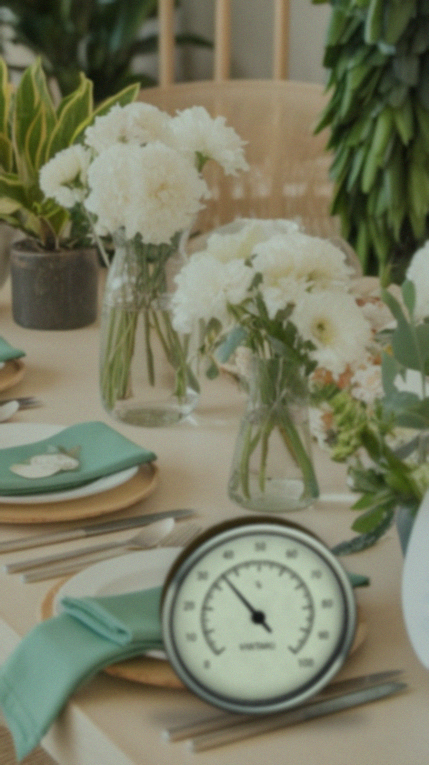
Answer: 35%
